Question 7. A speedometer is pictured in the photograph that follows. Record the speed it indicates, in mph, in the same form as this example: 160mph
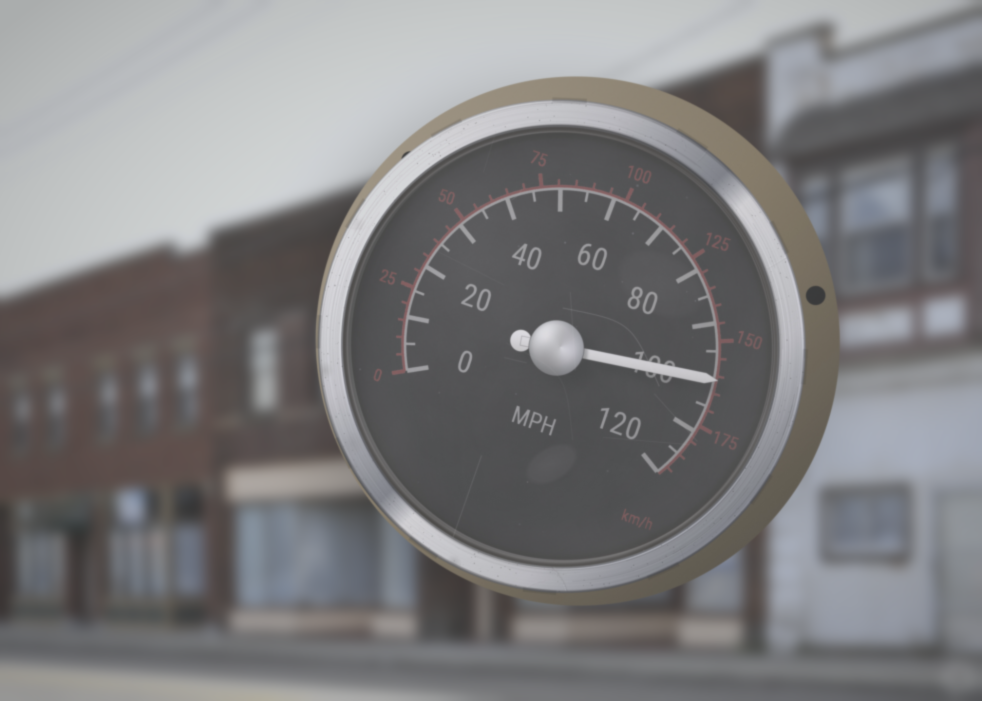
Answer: 100mph
